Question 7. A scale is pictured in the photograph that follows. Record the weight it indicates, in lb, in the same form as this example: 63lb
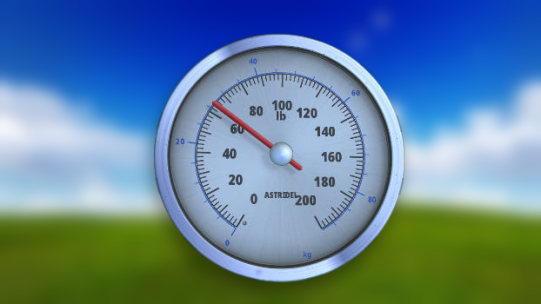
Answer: 64lb
